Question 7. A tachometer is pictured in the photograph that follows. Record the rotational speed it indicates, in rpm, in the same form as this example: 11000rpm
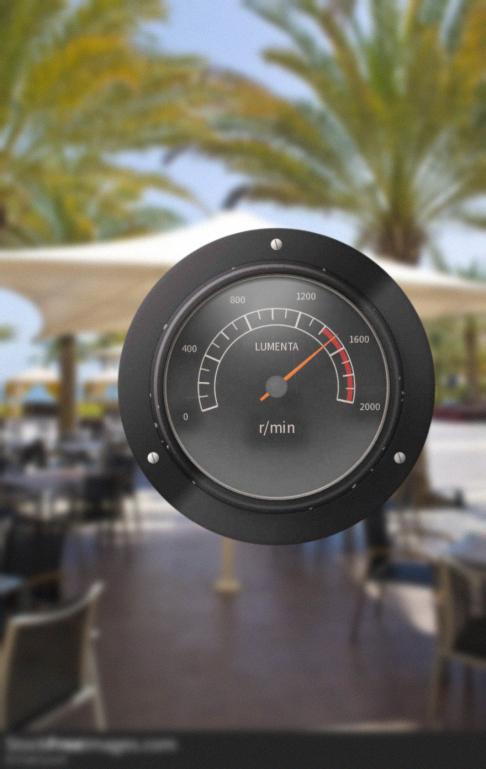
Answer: 1500rpm
